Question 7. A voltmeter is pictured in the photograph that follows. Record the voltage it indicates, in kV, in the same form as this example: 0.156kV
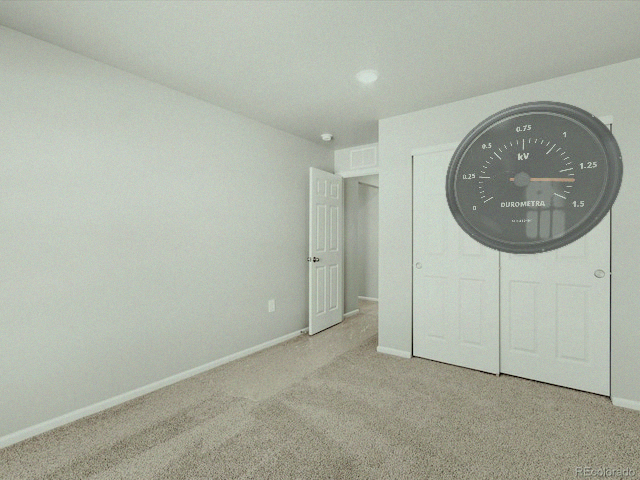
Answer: 1.35kV
